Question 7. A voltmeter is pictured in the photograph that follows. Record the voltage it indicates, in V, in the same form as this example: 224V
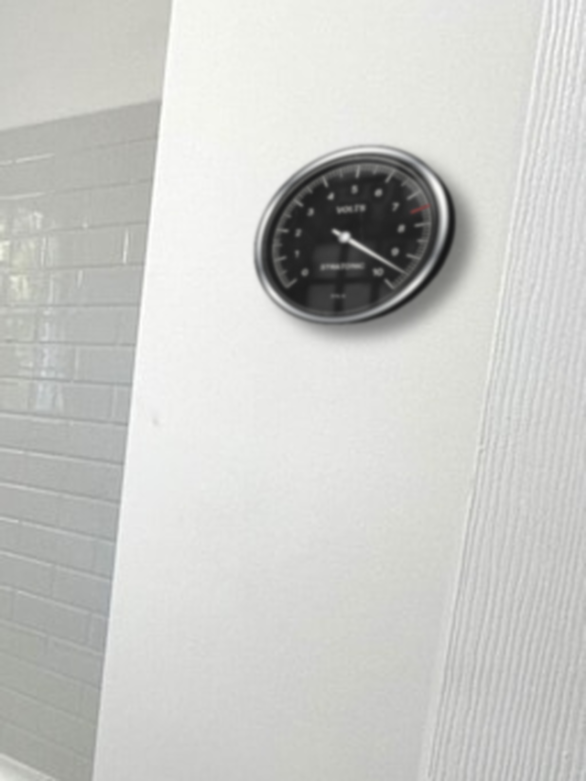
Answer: 9.5V
